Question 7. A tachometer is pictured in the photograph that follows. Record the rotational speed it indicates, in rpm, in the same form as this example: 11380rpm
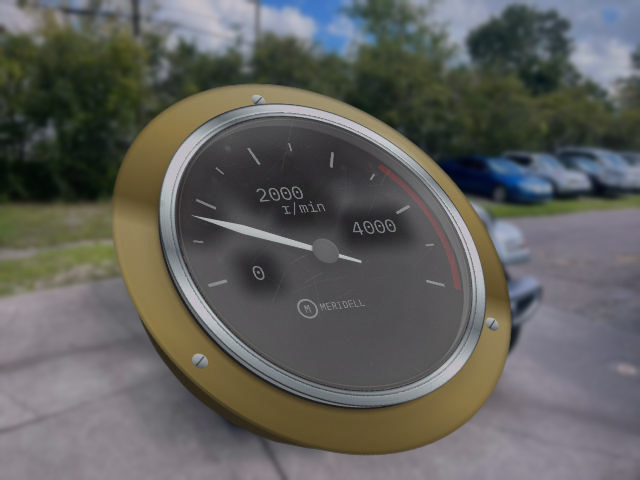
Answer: 750rpm
